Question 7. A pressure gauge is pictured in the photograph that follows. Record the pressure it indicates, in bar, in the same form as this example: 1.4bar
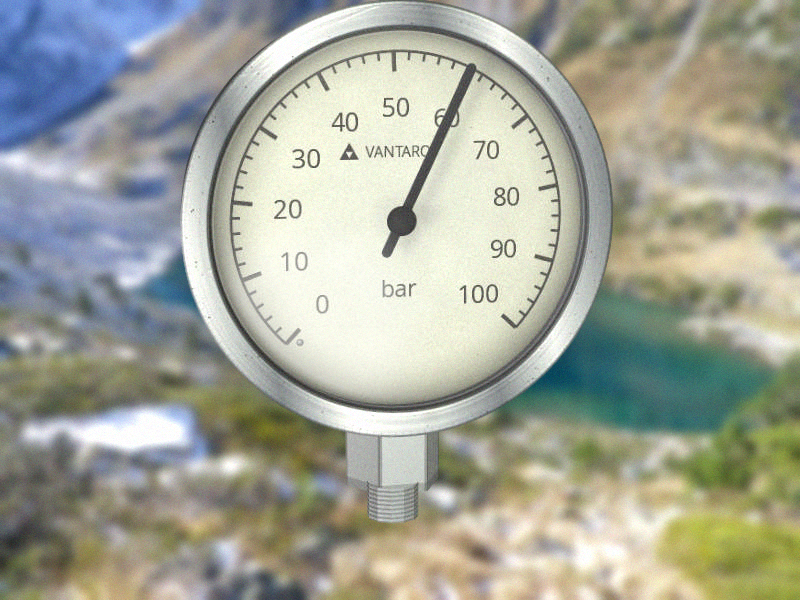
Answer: 60bar
